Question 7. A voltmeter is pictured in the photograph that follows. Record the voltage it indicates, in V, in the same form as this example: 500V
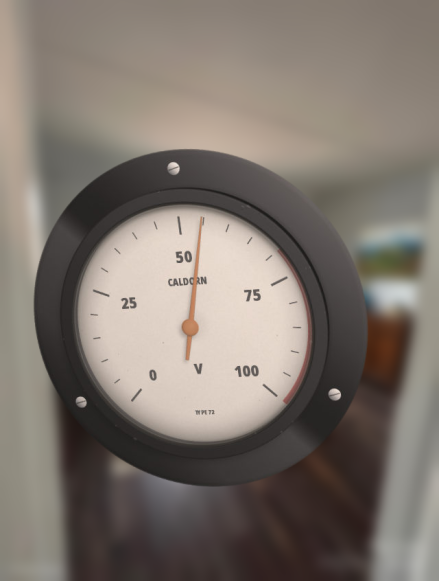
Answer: 55V
